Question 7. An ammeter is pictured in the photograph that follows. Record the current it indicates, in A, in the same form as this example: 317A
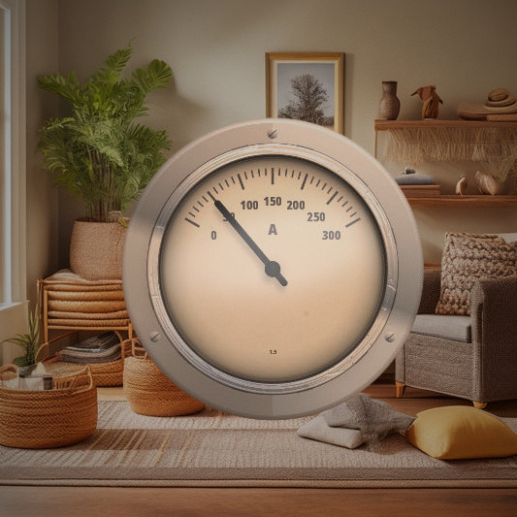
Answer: 50A
